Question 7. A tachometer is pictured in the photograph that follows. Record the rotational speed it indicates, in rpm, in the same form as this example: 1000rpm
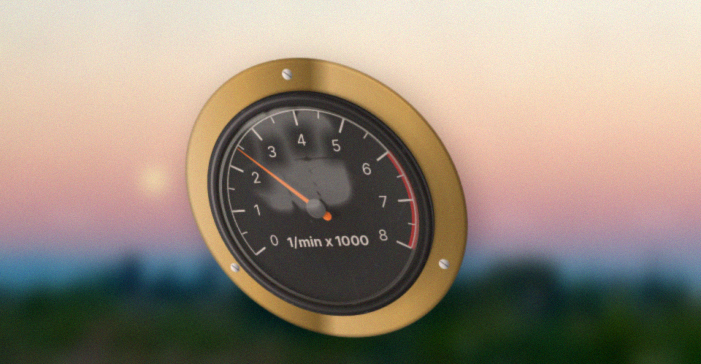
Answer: 2500rpm
